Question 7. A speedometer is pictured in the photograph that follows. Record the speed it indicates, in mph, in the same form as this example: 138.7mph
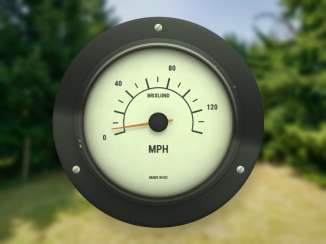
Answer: 5mph
